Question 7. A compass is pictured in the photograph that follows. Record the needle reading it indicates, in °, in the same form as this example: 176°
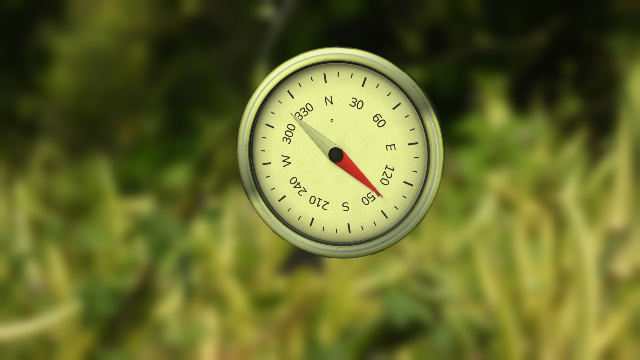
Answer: 140°
